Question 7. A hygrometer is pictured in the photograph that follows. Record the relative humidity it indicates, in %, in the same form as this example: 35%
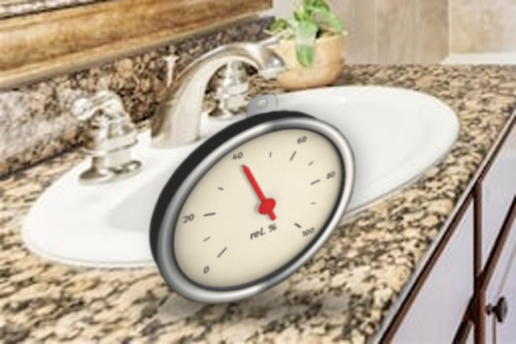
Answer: 40%
